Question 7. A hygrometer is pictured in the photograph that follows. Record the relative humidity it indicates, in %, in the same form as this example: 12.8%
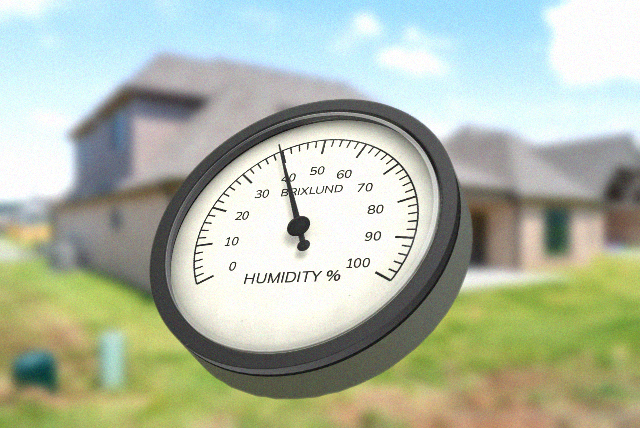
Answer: 40%
